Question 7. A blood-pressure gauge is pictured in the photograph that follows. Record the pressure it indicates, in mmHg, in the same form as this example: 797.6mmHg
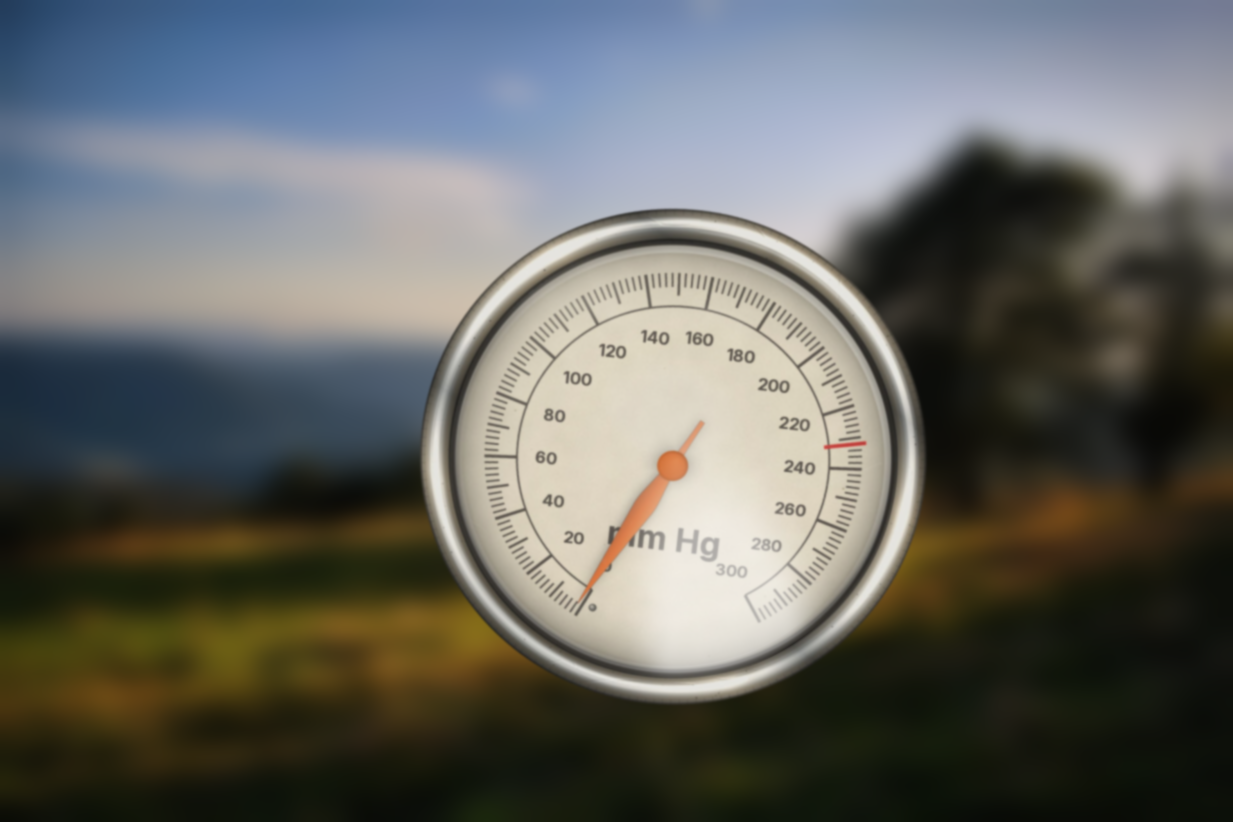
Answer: 2mmHg
